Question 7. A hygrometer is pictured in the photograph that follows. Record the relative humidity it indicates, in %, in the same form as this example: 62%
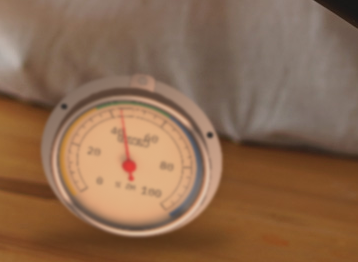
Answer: 44%
